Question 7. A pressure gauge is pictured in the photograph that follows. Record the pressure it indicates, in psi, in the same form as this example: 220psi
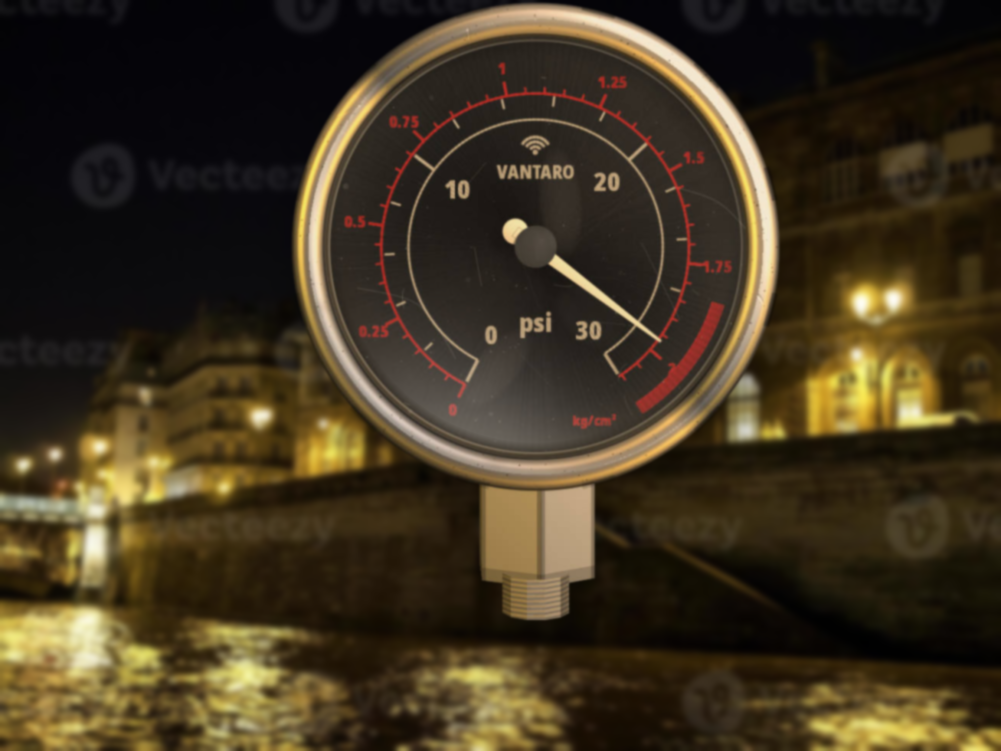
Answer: 28psi
